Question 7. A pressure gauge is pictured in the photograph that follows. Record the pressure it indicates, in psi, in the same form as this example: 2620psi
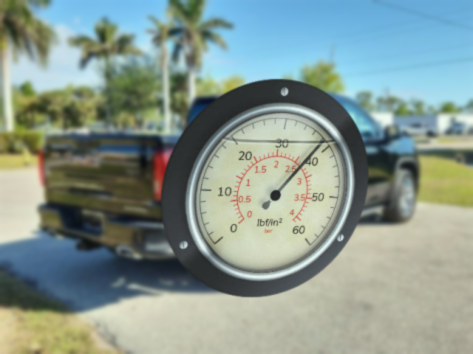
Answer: 38psi
